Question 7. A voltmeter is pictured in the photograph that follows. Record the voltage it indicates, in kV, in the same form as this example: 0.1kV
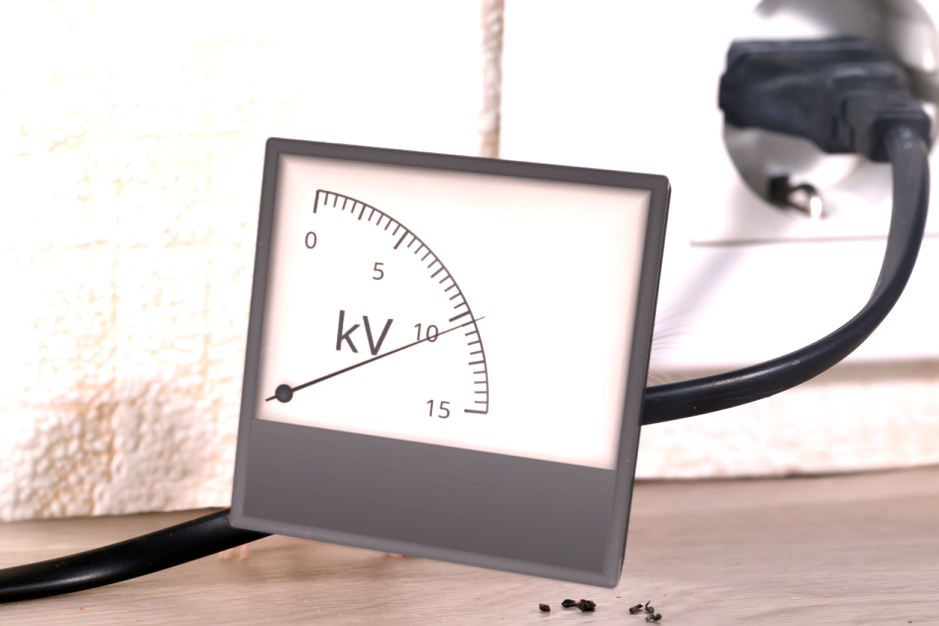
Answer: 10.5kV
